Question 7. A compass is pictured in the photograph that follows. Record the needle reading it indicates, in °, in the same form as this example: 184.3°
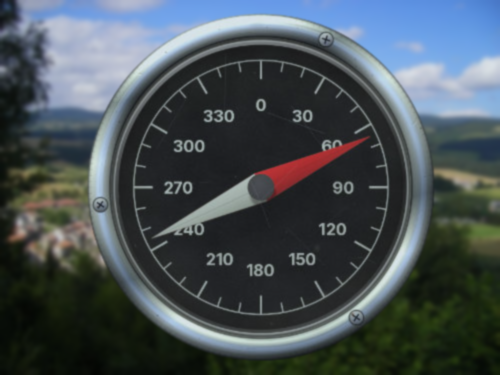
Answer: 65°
